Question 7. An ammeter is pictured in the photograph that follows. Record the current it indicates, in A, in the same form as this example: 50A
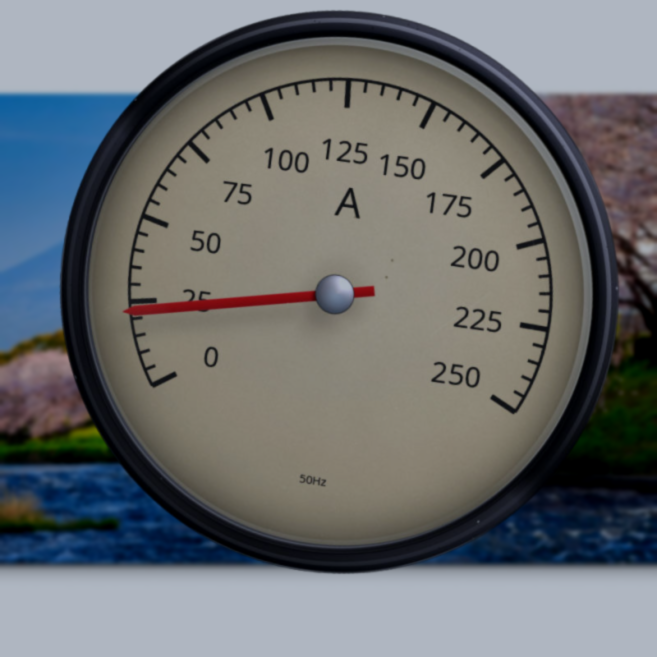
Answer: 22.5A
